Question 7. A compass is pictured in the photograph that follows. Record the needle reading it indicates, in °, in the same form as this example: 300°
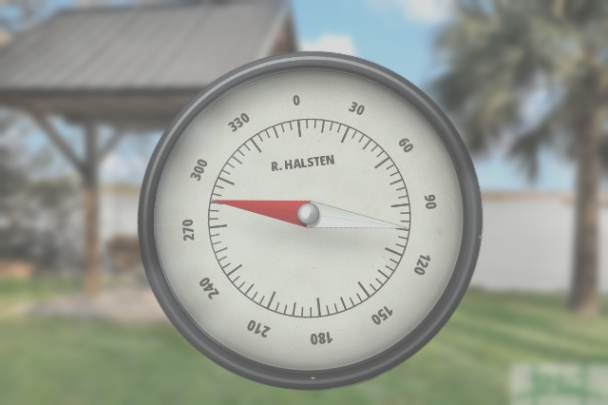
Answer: 285°
